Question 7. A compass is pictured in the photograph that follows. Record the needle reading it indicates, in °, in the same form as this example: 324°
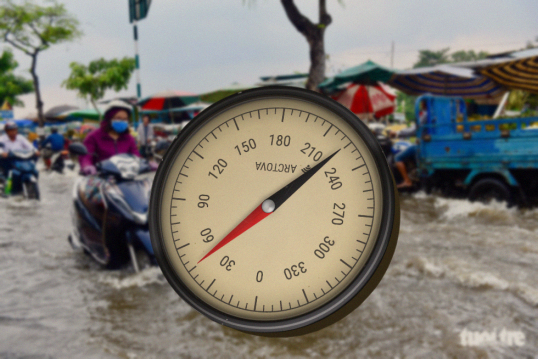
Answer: 45°
